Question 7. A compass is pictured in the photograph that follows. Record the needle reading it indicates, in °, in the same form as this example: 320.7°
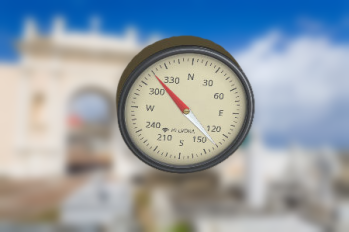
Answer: 315°
